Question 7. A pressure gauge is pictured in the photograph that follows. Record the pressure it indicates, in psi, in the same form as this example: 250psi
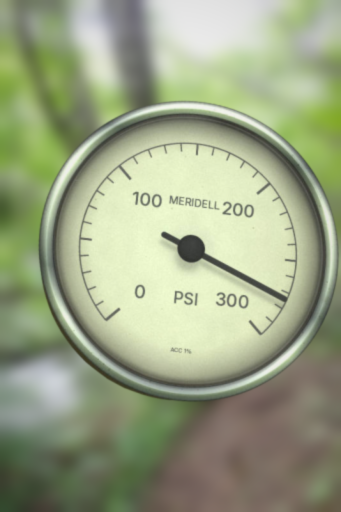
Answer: 275psi
